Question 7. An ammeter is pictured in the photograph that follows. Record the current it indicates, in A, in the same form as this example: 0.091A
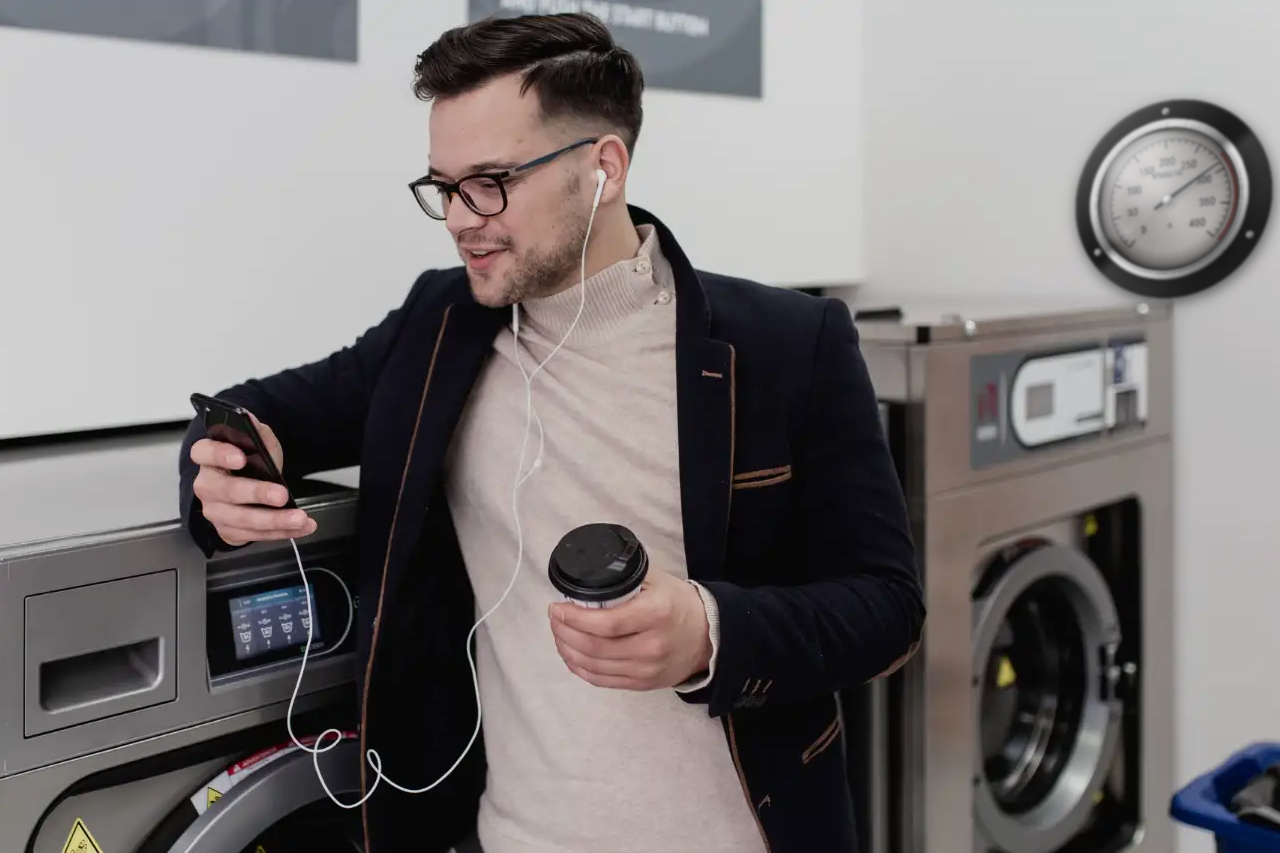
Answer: 290A
